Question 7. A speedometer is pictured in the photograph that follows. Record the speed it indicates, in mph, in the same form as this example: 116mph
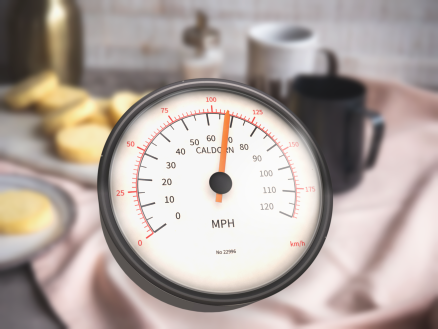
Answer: 67.5mph
